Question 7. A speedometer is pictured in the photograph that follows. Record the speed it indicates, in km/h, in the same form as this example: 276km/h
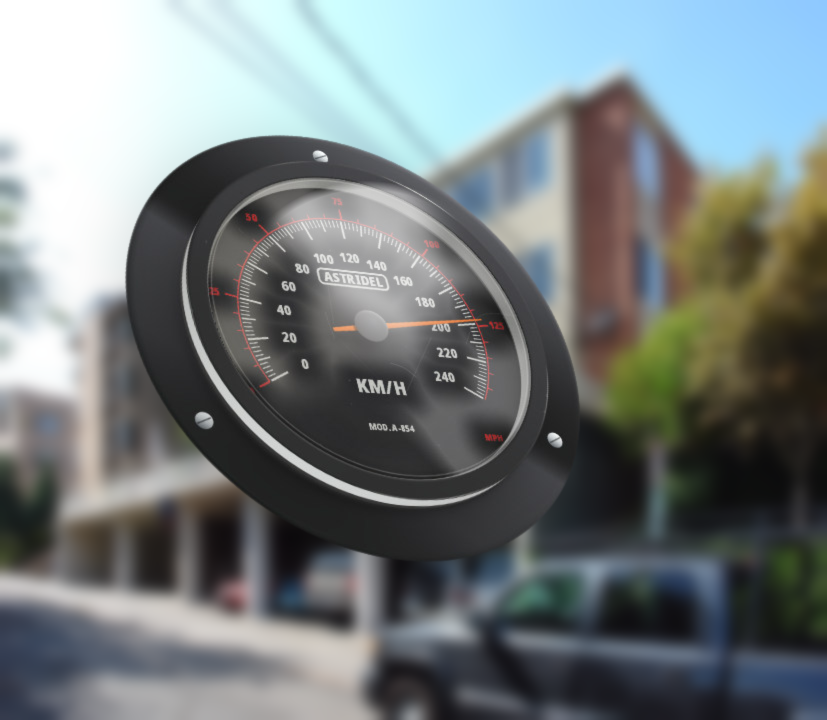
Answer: 200km/h
